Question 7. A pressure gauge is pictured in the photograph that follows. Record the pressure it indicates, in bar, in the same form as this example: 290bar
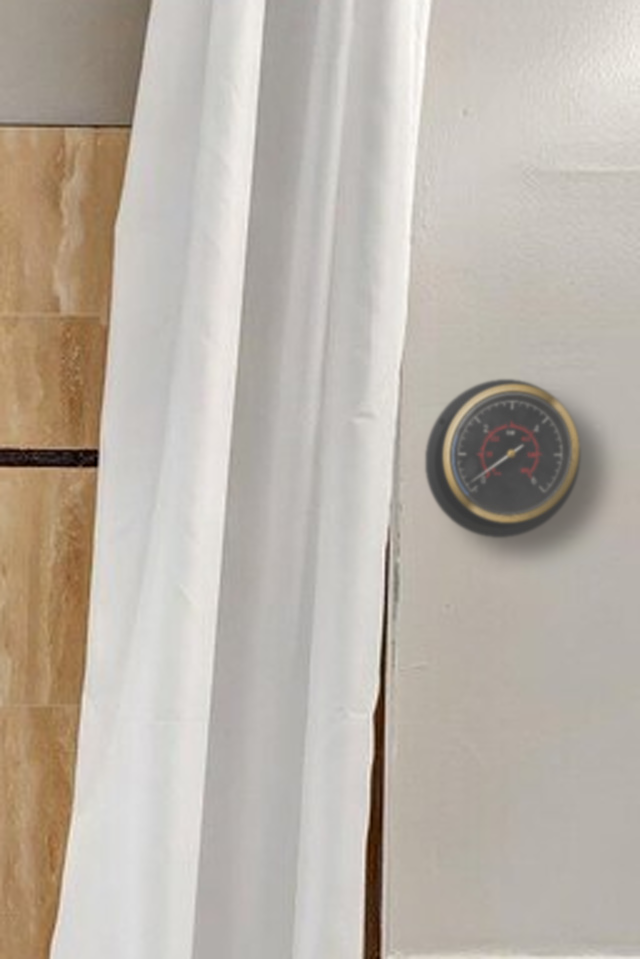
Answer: 0.2bar
